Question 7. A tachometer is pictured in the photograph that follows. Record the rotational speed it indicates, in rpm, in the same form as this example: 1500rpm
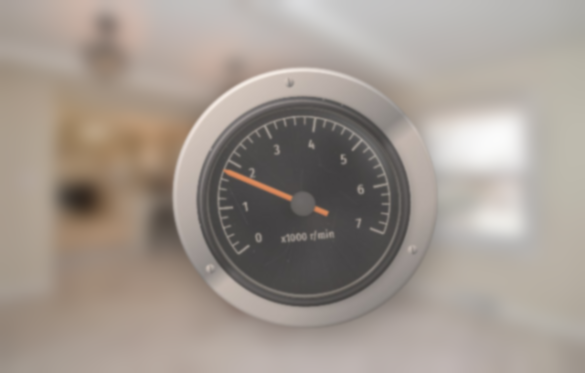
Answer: 1800rpm
